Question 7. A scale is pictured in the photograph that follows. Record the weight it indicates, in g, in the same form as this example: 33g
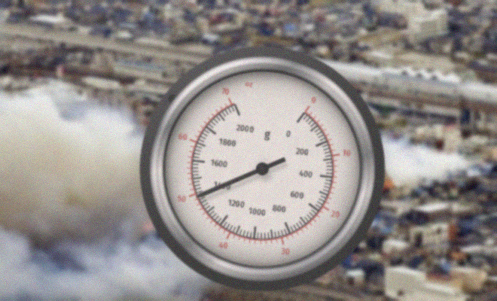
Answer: 1400g
